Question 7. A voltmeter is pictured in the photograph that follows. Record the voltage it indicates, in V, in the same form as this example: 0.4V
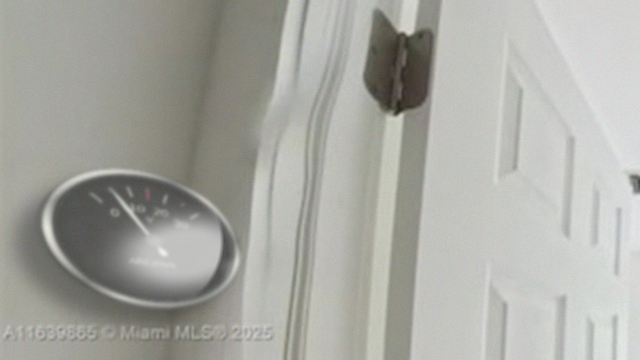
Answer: 5V
